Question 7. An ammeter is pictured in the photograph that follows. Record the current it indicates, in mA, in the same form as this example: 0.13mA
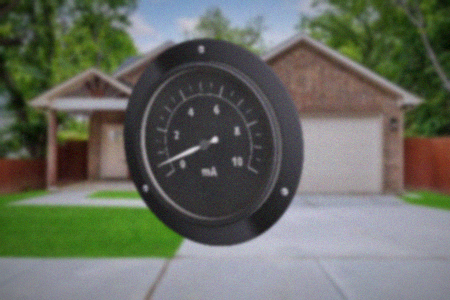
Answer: 0.5mA
